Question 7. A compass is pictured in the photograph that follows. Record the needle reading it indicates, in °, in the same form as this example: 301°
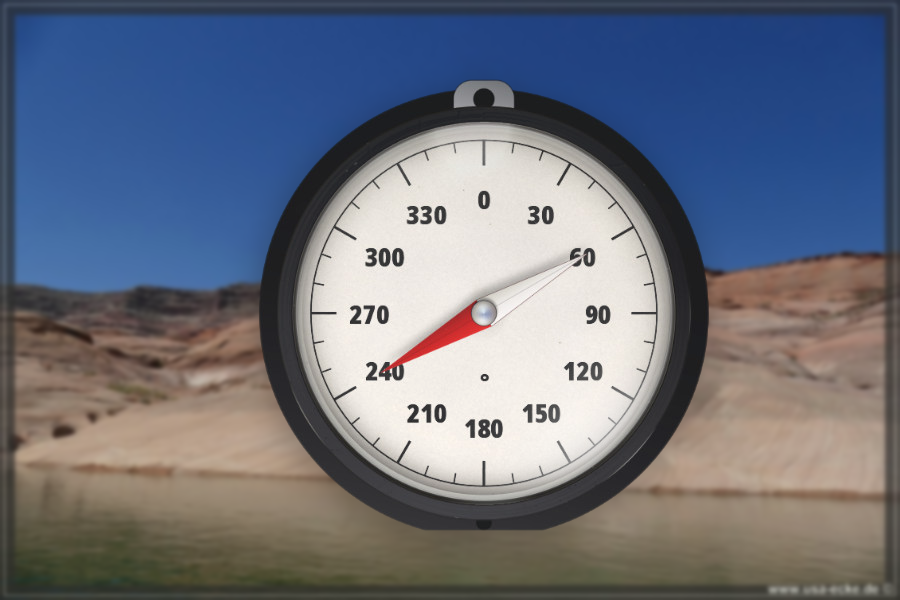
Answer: 240°
